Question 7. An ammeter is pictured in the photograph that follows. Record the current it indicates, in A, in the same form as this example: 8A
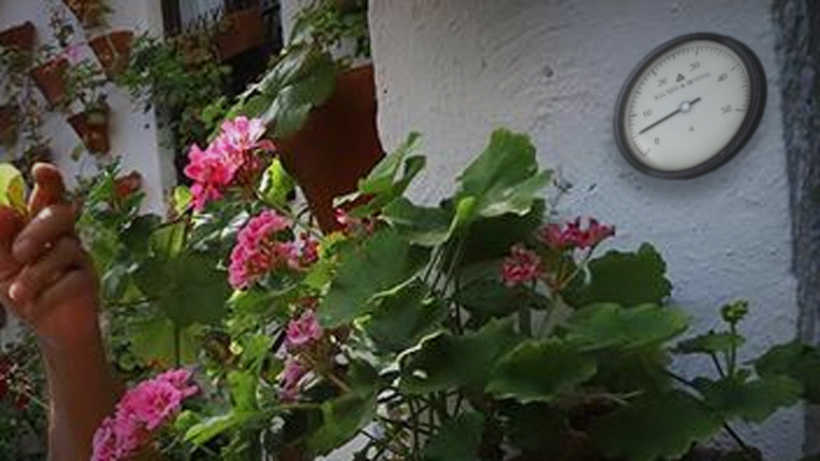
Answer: 5A
